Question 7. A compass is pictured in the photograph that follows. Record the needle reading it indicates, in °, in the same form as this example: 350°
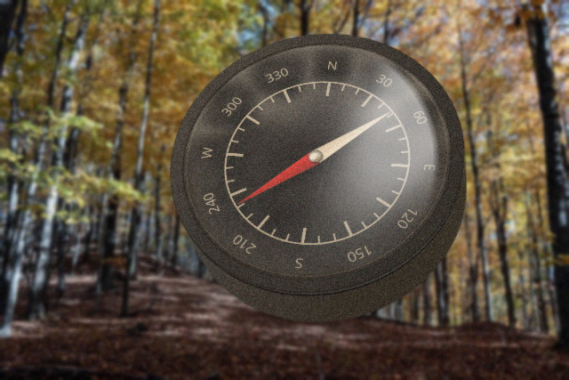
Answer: 230°
